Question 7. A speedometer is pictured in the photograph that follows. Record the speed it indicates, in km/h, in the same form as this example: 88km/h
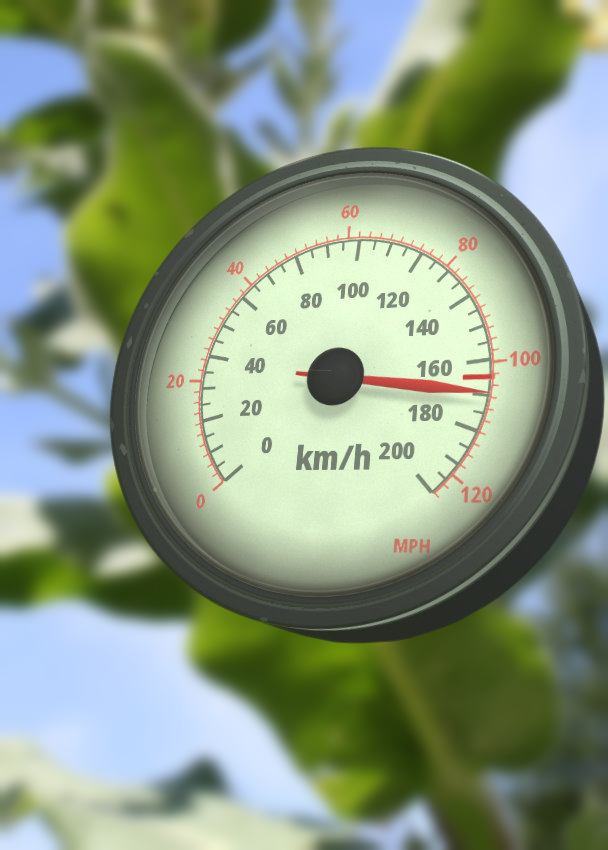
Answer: 170km/h
